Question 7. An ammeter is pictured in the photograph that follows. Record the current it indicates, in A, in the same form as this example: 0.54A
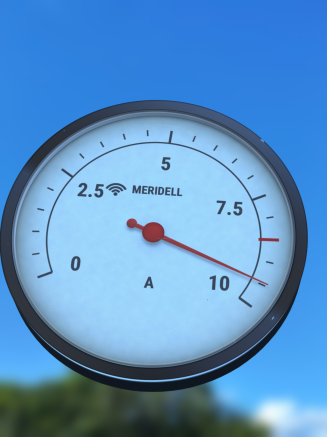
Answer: 9.5A
